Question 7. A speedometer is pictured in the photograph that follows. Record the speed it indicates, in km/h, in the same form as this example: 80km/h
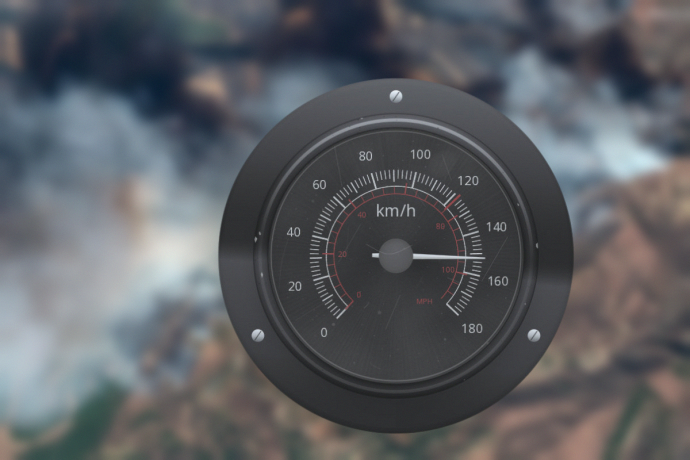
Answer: 152km/h
